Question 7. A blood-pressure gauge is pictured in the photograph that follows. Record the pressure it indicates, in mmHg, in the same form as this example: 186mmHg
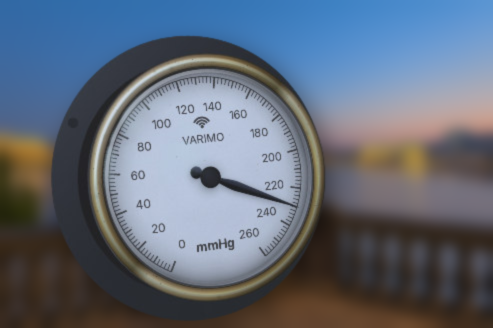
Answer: 230mmHg
